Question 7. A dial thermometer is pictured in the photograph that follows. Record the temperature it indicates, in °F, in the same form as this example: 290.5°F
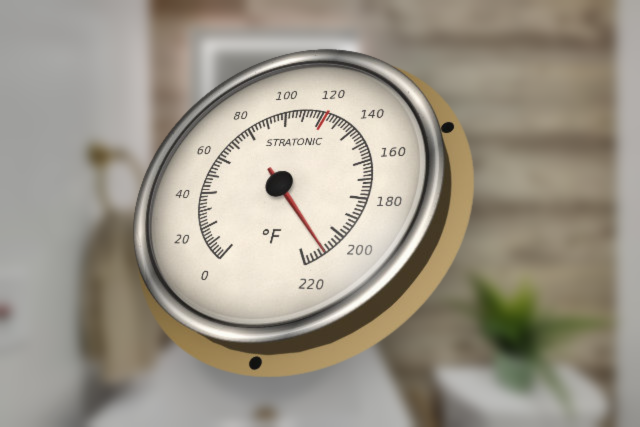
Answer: 210°F
